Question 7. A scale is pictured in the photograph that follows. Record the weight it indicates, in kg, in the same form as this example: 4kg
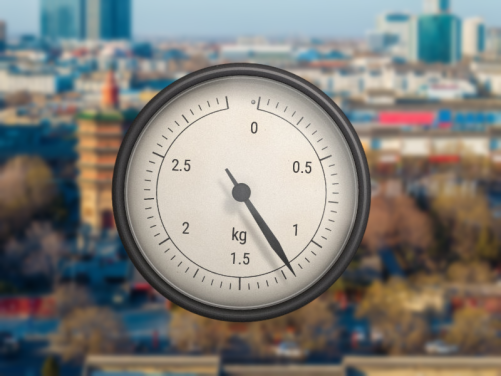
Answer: 1.2kg
